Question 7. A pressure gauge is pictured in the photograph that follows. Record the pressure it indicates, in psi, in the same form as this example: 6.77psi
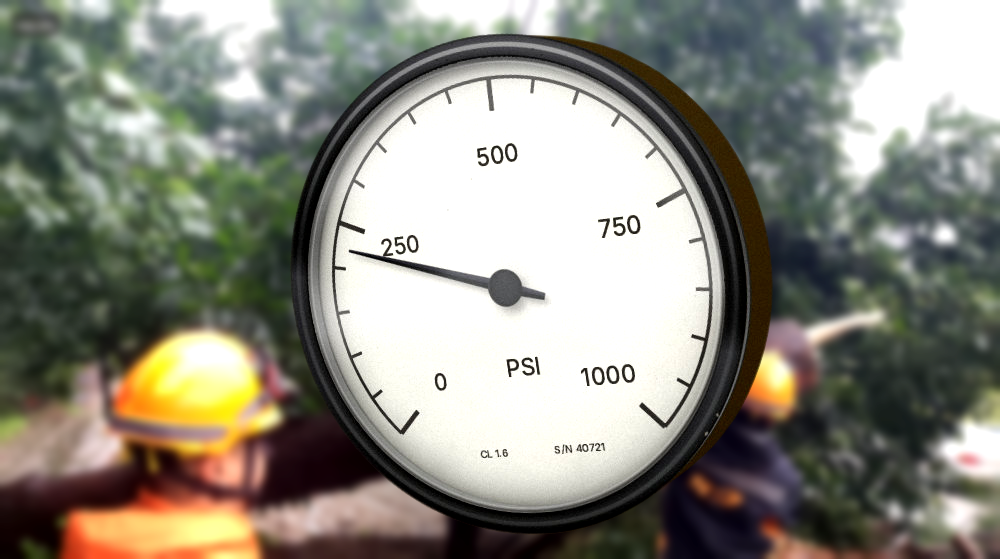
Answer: 225psi
